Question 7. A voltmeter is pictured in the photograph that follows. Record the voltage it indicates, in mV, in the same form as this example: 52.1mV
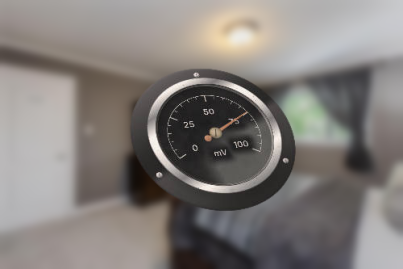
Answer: 75mV
